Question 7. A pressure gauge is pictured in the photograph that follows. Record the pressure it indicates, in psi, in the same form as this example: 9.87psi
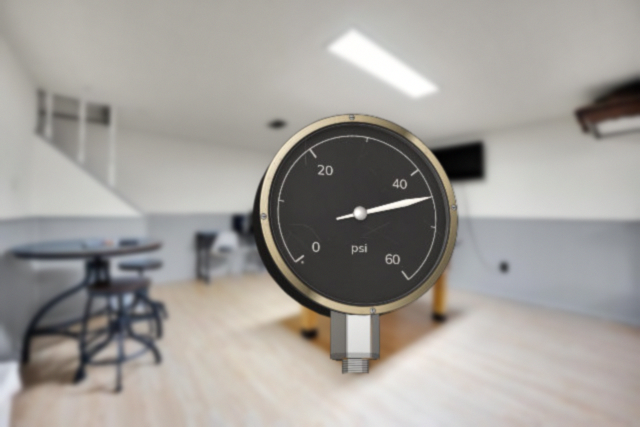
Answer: 45psi
